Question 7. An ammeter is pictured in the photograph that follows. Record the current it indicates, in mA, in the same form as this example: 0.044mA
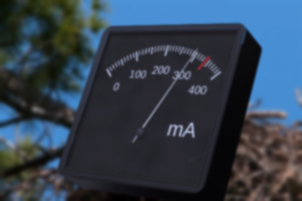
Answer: 300mA
